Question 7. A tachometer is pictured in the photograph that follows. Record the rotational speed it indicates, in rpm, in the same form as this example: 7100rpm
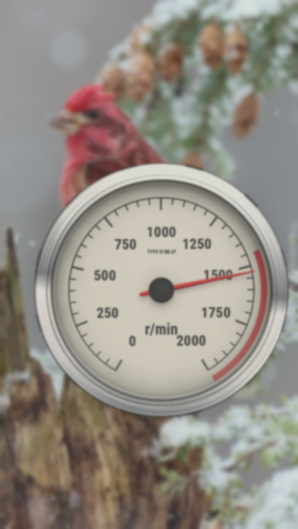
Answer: 1525rpm
